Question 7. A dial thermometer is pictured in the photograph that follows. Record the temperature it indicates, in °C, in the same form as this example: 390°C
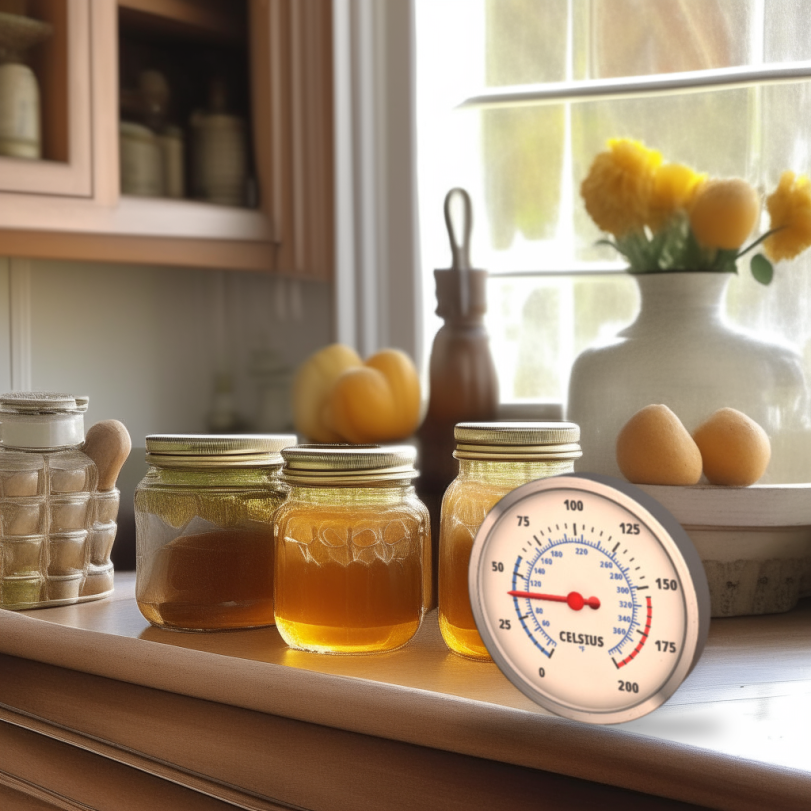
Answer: 40°C
